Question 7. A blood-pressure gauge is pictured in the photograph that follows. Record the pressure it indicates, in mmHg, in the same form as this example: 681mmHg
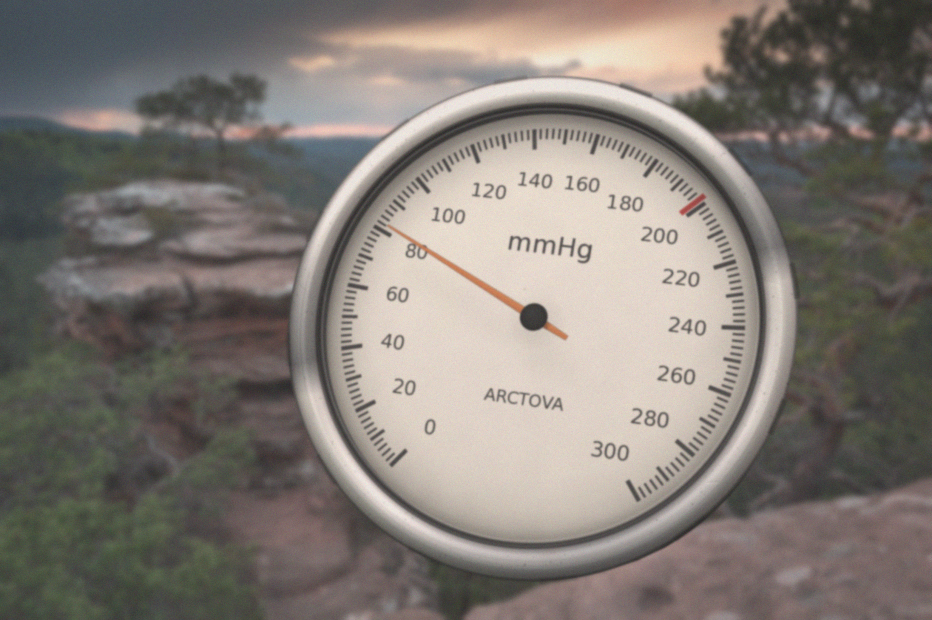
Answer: 82mmHg
